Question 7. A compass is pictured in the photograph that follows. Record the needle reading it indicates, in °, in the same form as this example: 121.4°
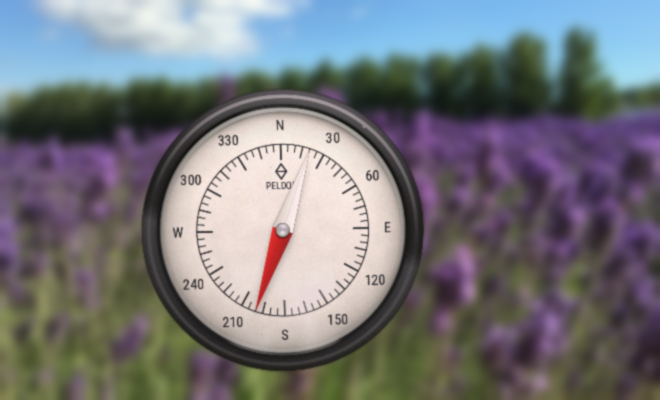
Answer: 200°
